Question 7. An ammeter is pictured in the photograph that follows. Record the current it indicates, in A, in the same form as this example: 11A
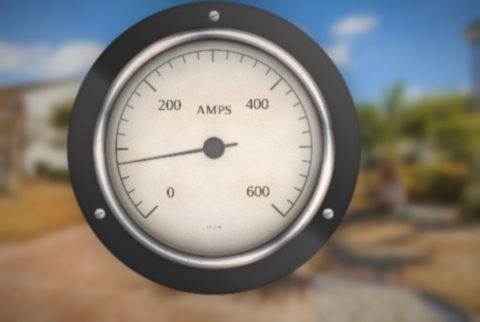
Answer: 80A
